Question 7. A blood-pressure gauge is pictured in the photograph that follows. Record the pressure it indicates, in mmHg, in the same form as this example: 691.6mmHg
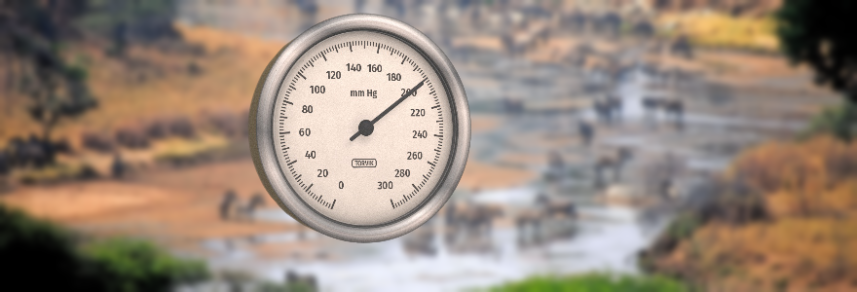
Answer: 200mmHg
